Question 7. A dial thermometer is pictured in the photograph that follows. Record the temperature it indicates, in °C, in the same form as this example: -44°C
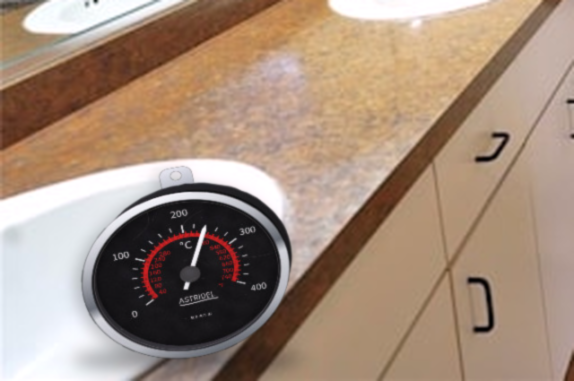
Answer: 240°C
